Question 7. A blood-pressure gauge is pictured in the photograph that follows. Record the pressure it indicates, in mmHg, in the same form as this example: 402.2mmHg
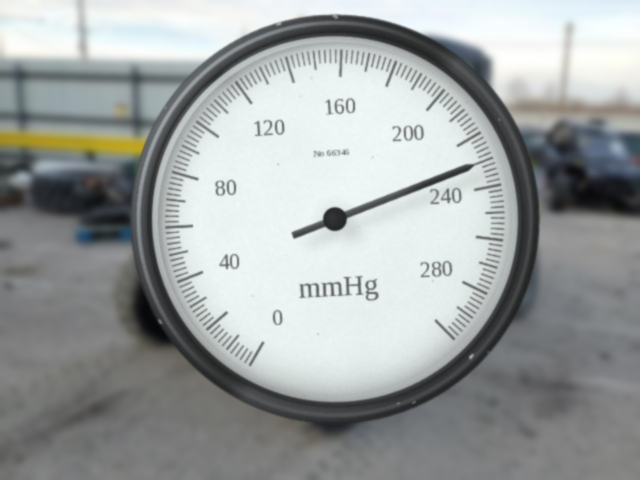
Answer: 230mmHg
